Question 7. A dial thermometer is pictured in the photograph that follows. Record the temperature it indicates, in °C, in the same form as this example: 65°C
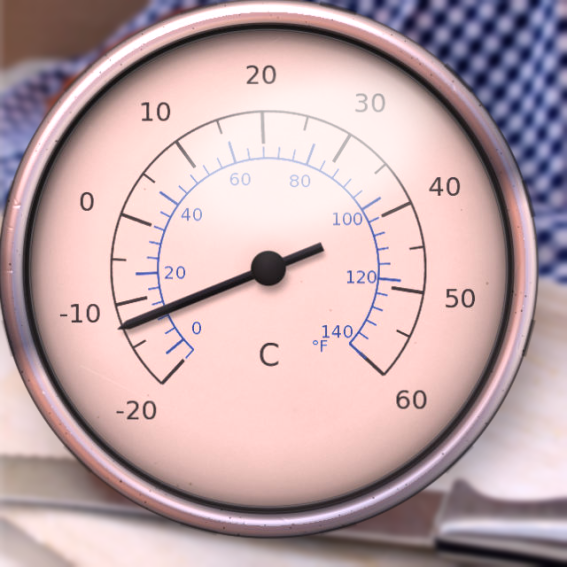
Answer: -12.5°C
